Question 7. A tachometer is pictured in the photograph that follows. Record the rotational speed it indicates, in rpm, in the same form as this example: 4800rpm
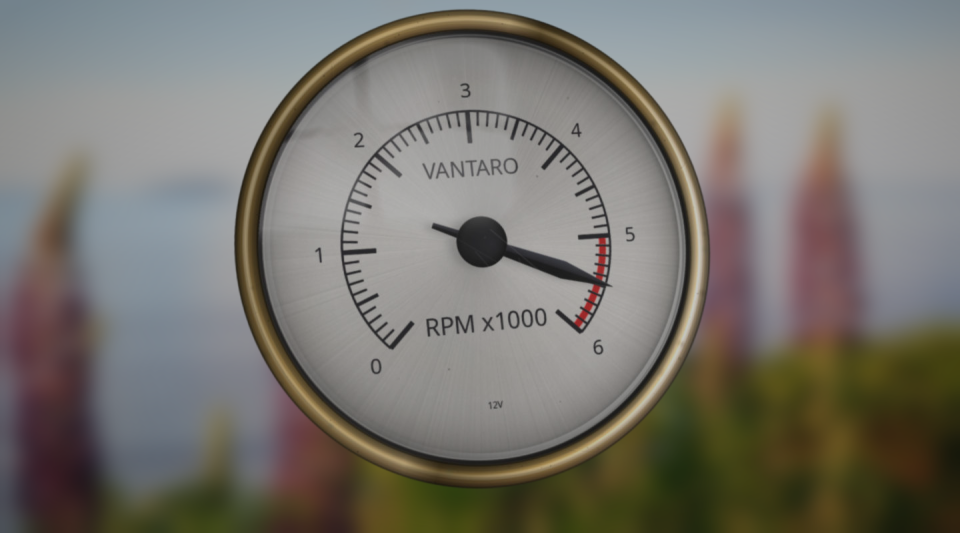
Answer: 5500rpm
